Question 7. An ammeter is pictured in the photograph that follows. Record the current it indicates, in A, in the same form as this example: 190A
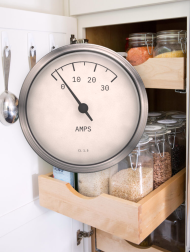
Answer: 2.5A
